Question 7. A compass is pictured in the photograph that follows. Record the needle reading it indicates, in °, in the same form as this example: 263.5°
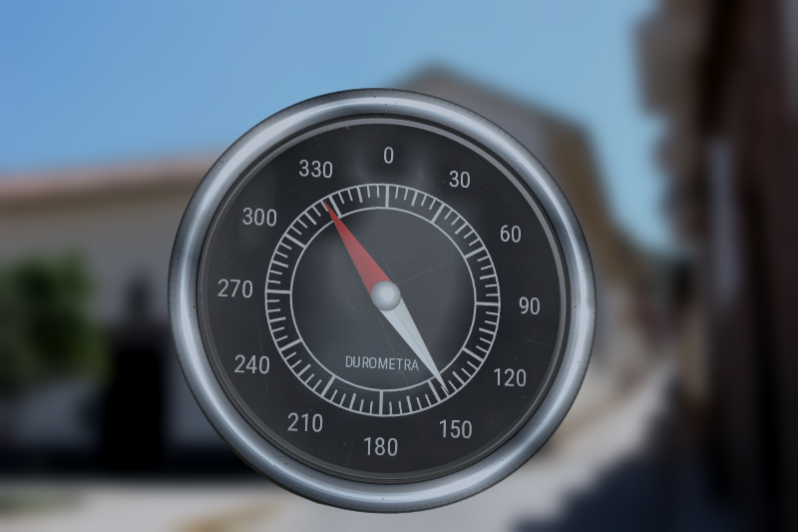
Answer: 325°
